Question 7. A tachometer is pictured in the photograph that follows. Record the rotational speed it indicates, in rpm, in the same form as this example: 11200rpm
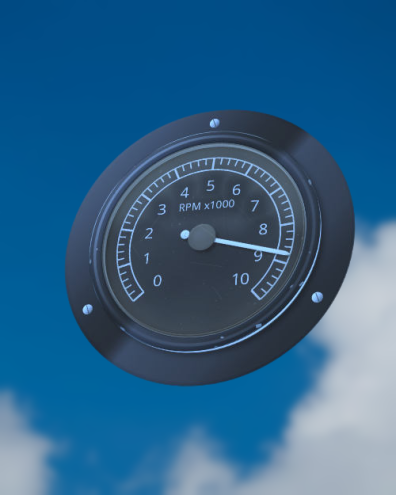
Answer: 8800rpm
